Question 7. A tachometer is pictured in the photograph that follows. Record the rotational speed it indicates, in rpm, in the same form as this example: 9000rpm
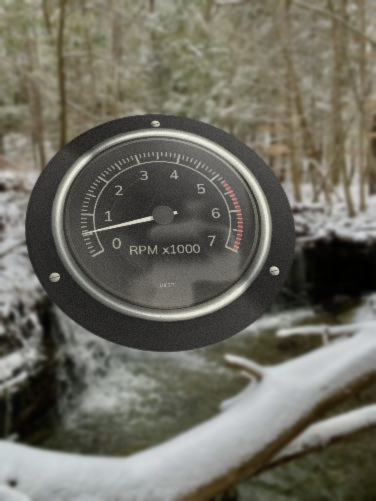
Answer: 500rpm
